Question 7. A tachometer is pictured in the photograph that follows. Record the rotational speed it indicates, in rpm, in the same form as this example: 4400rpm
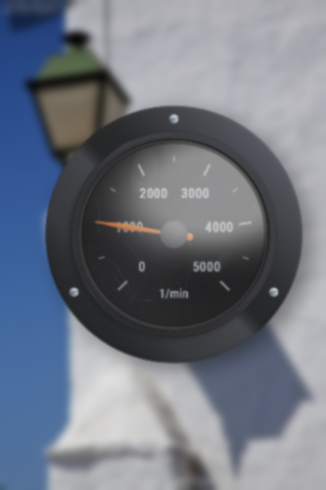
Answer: 1000rpm
